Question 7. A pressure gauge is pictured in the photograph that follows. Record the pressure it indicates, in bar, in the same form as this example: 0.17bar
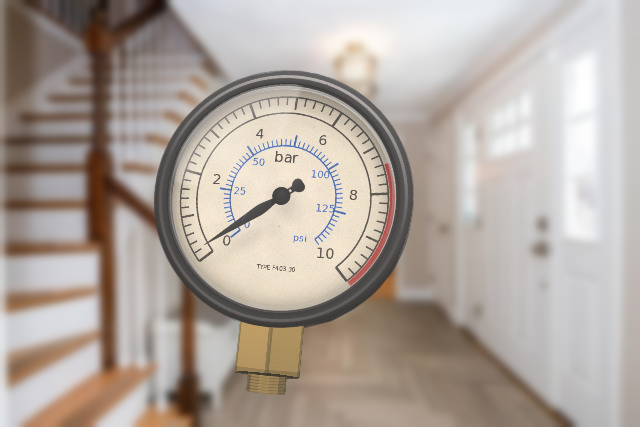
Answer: 0.2bar
